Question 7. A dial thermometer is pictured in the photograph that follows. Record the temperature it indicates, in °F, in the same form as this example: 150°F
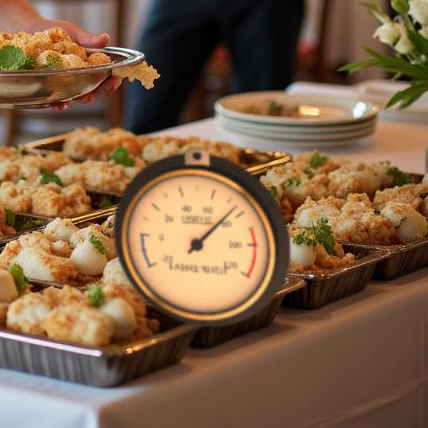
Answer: 75°F
